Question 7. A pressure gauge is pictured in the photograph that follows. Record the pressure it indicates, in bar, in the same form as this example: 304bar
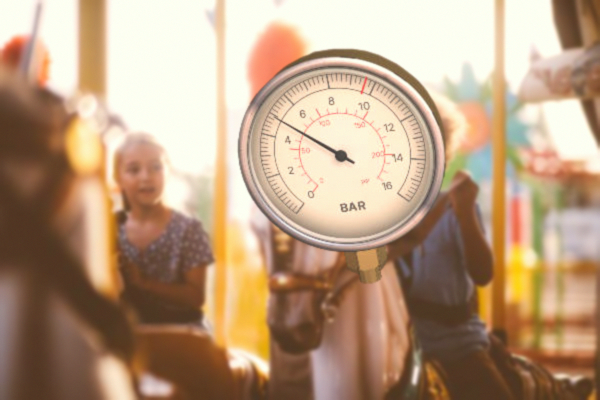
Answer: 5bar
